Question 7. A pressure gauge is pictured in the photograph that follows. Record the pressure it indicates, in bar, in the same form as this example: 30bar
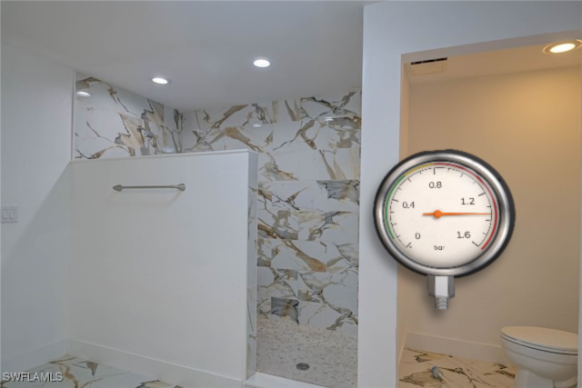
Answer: 1.35bar
